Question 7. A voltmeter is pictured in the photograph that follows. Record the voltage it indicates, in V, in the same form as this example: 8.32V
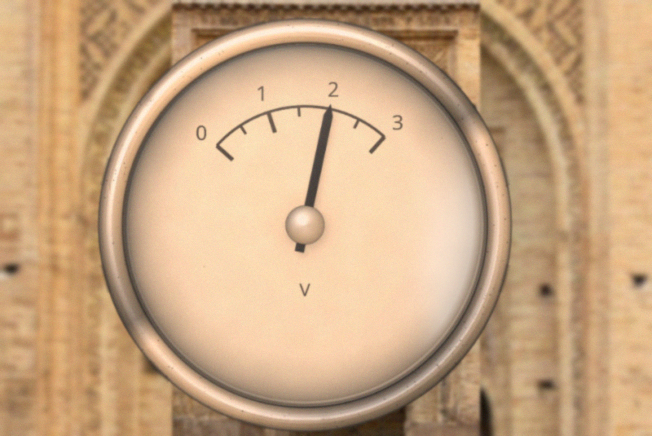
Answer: 2V
